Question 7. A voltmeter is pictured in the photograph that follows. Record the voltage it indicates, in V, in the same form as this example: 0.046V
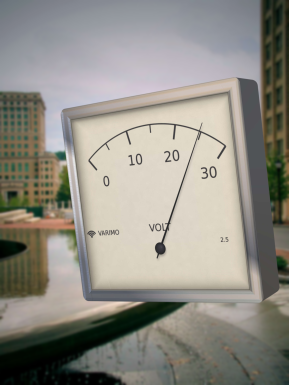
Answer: 25V
